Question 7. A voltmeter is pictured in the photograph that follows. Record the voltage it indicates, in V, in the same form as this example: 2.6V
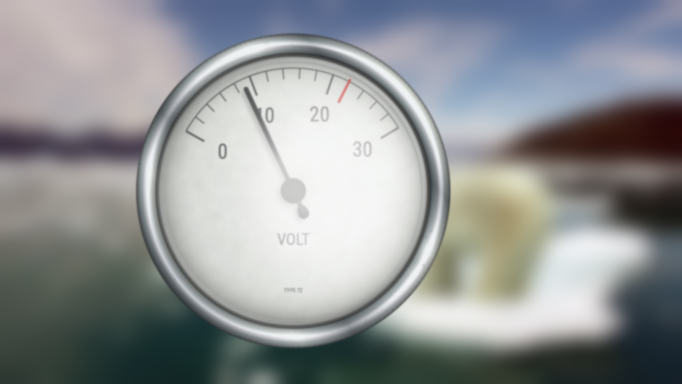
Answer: 9V
